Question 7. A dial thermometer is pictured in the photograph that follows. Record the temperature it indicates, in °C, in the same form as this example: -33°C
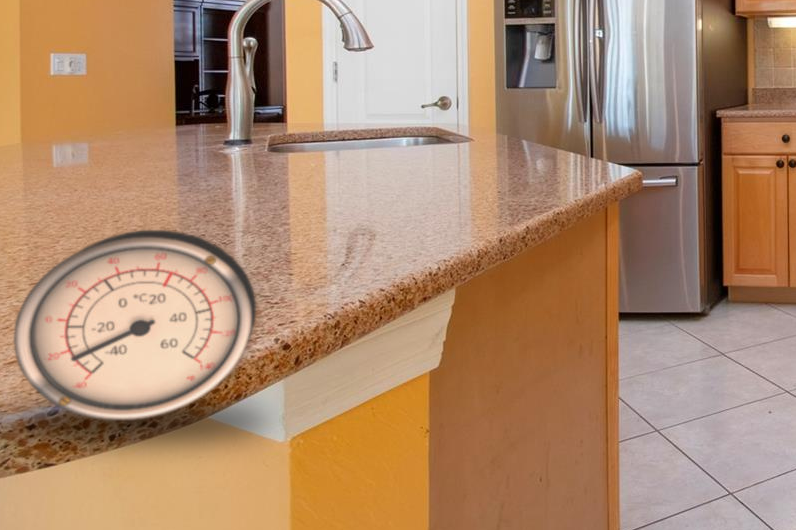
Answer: -32°C
